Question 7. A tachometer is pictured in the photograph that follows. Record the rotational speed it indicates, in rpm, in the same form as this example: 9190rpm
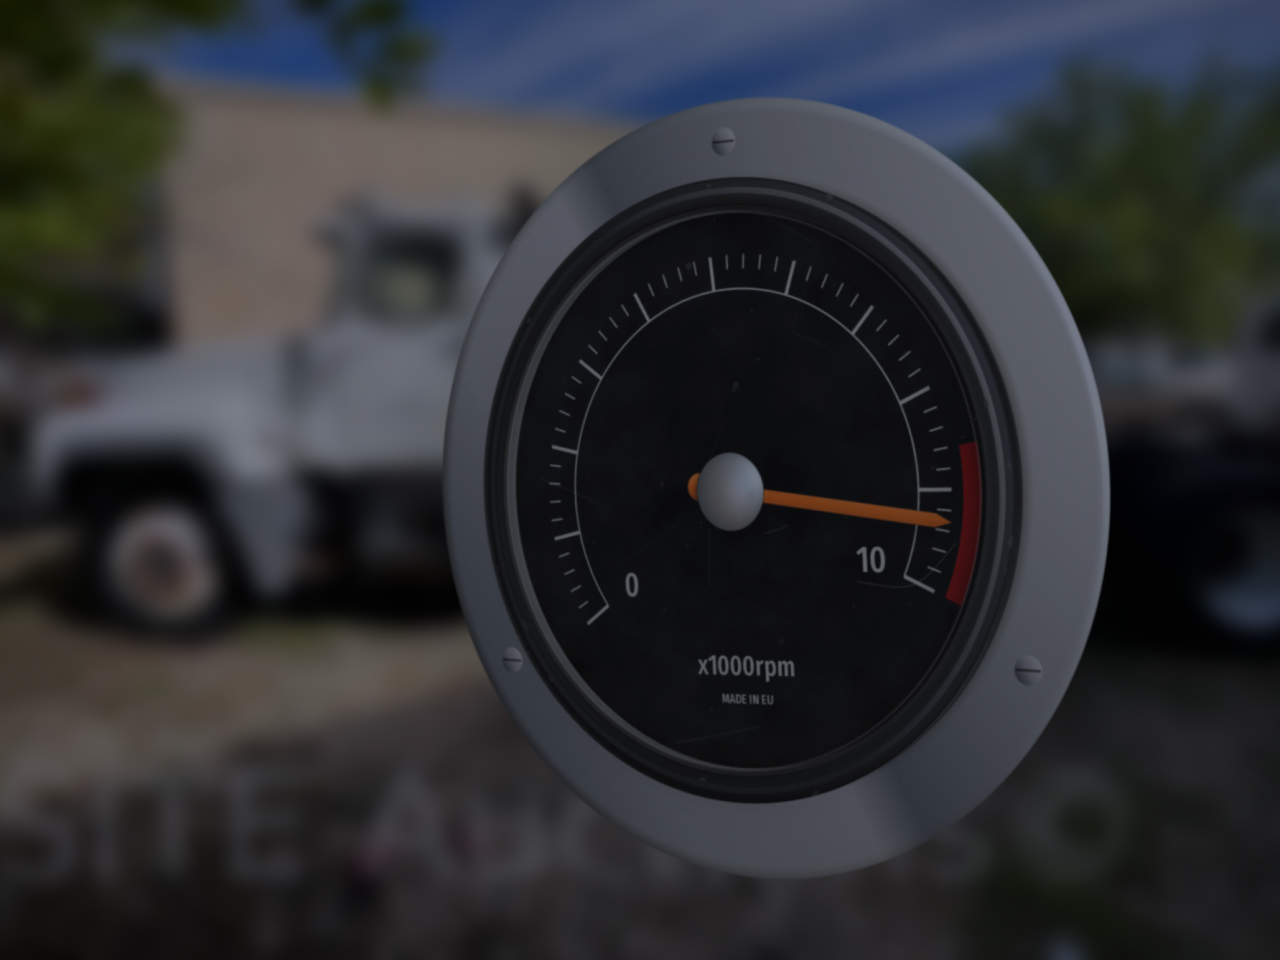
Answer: 9300rpm
